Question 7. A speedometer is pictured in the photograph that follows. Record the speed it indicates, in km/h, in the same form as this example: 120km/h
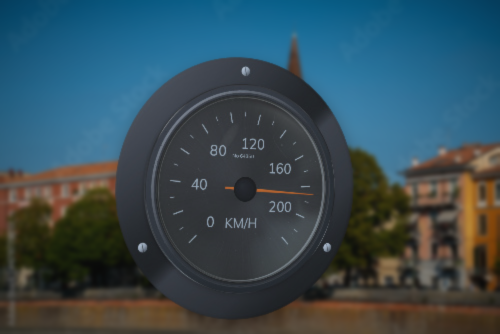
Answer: 185km/h
